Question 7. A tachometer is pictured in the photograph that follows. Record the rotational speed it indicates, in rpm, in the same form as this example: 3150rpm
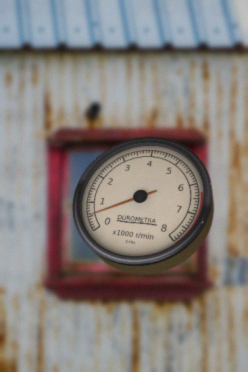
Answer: 500rpm
